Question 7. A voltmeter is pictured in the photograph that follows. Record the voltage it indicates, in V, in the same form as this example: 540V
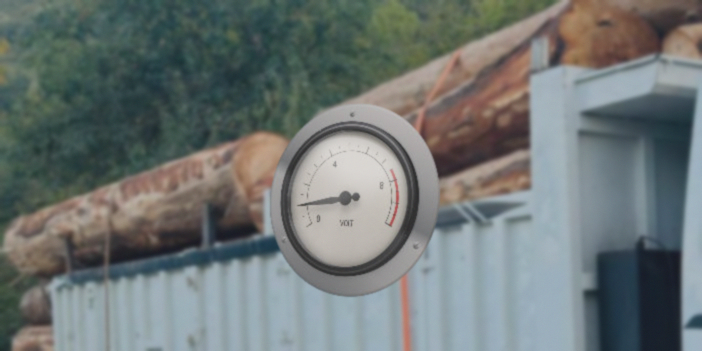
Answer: 1V
